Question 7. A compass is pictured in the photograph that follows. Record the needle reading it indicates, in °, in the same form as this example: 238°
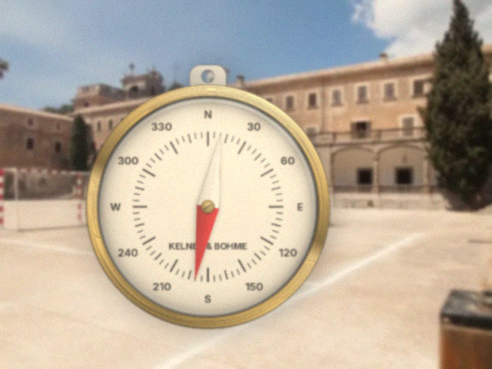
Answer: 190°
